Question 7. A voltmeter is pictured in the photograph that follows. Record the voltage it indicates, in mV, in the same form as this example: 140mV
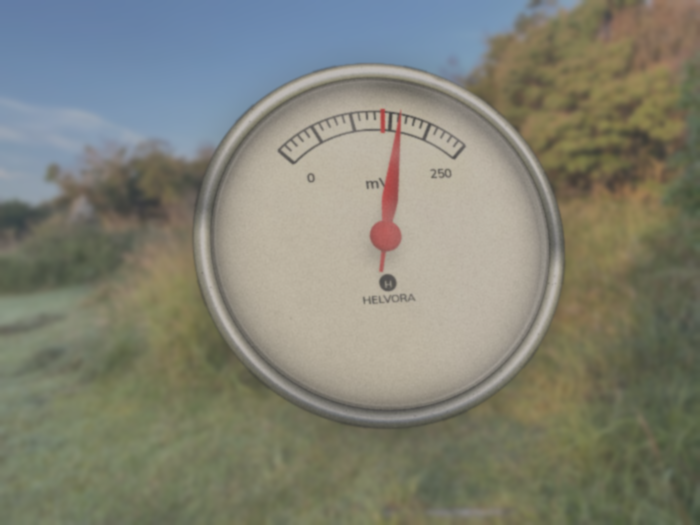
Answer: 160mV
